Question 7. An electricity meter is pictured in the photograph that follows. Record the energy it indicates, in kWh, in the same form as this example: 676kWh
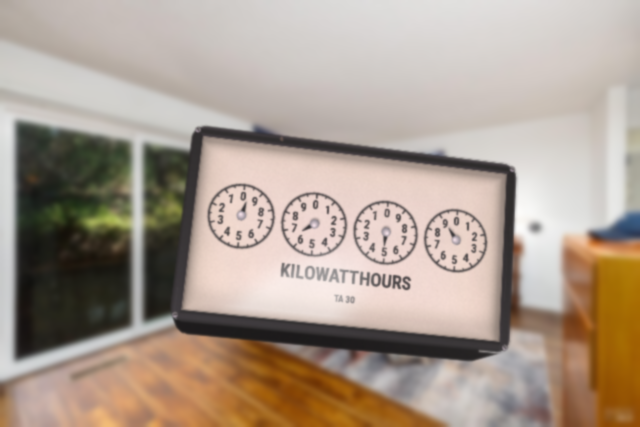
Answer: 9649kWh
